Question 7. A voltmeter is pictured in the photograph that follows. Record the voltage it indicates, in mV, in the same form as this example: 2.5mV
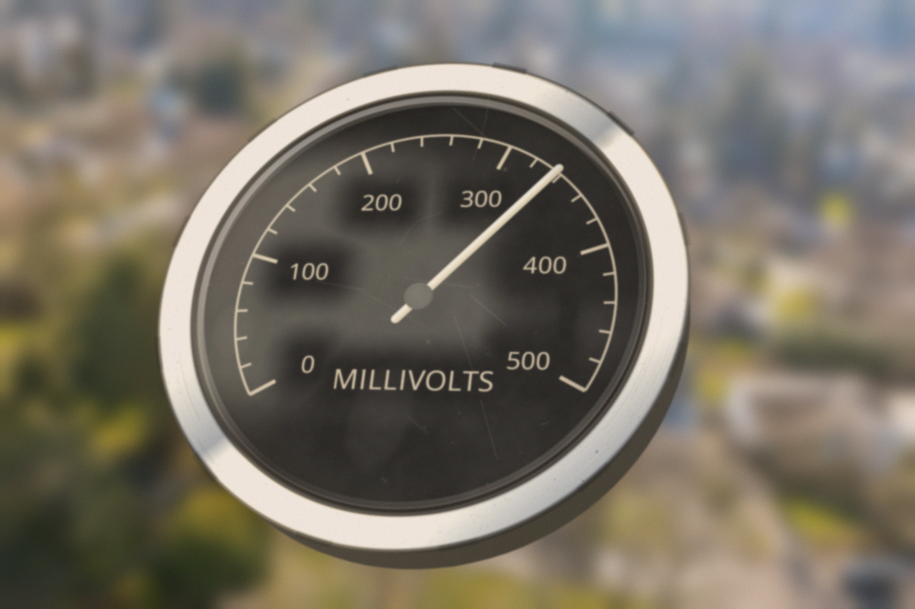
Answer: 340mV
